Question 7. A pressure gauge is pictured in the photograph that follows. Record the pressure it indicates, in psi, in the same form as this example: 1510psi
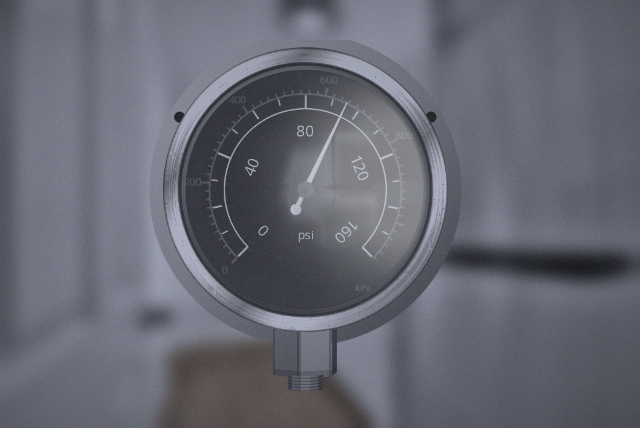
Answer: 95psi
